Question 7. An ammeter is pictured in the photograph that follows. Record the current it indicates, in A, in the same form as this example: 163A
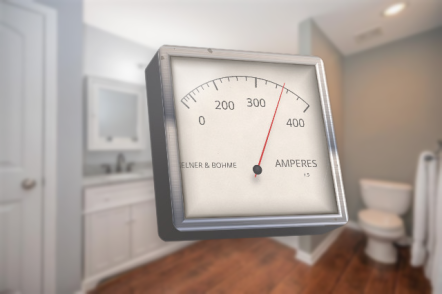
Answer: 350A
